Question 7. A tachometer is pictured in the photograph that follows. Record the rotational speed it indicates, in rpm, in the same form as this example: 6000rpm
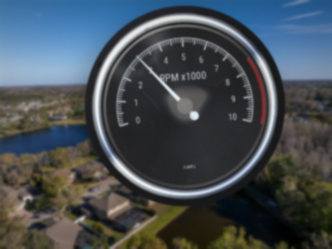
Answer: 3000rpm
